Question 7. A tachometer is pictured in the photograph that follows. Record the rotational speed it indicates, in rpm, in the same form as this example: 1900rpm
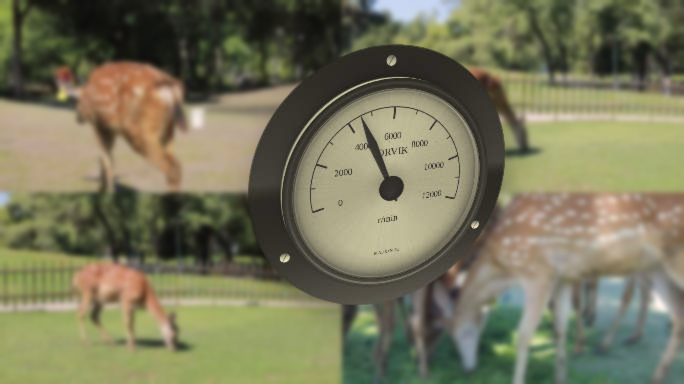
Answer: 4500rpm
